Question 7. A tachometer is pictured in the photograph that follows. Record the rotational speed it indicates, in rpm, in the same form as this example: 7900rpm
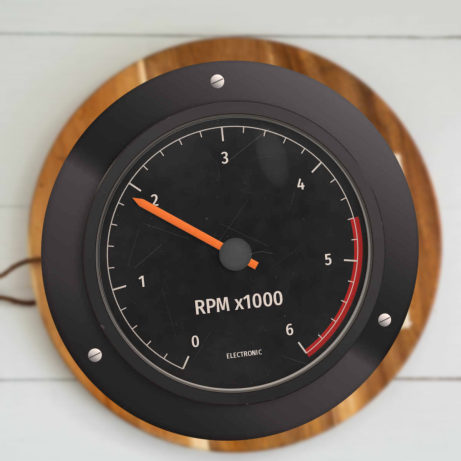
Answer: 1900rpm
